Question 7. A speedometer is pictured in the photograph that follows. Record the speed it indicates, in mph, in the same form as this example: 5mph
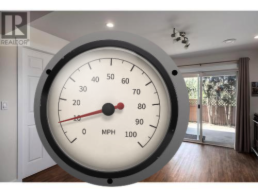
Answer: 10mph
